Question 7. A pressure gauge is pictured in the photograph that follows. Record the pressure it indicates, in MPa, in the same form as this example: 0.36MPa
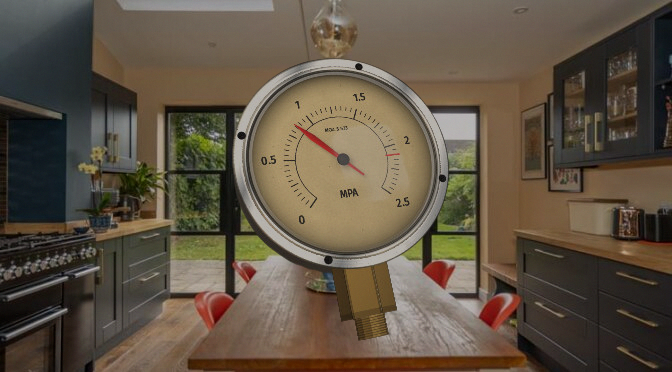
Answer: 0.85MPa
